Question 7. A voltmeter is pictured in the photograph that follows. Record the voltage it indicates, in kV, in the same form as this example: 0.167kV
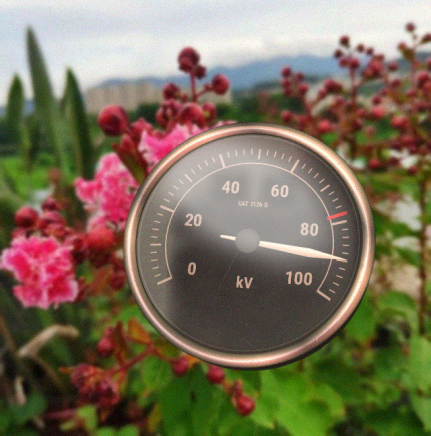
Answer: 90kV
